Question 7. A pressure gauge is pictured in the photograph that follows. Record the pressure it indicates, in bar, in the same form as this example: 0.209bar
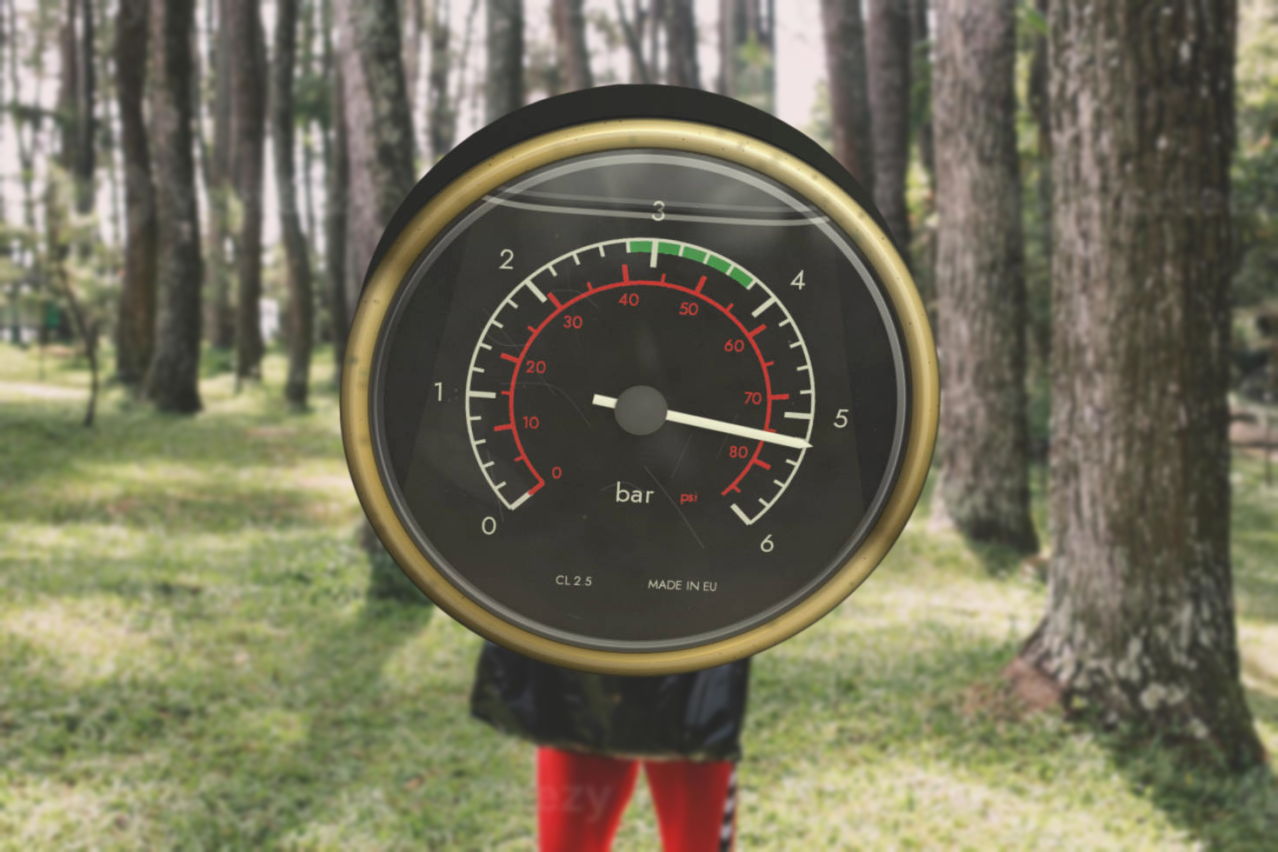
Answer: 5.2bar
